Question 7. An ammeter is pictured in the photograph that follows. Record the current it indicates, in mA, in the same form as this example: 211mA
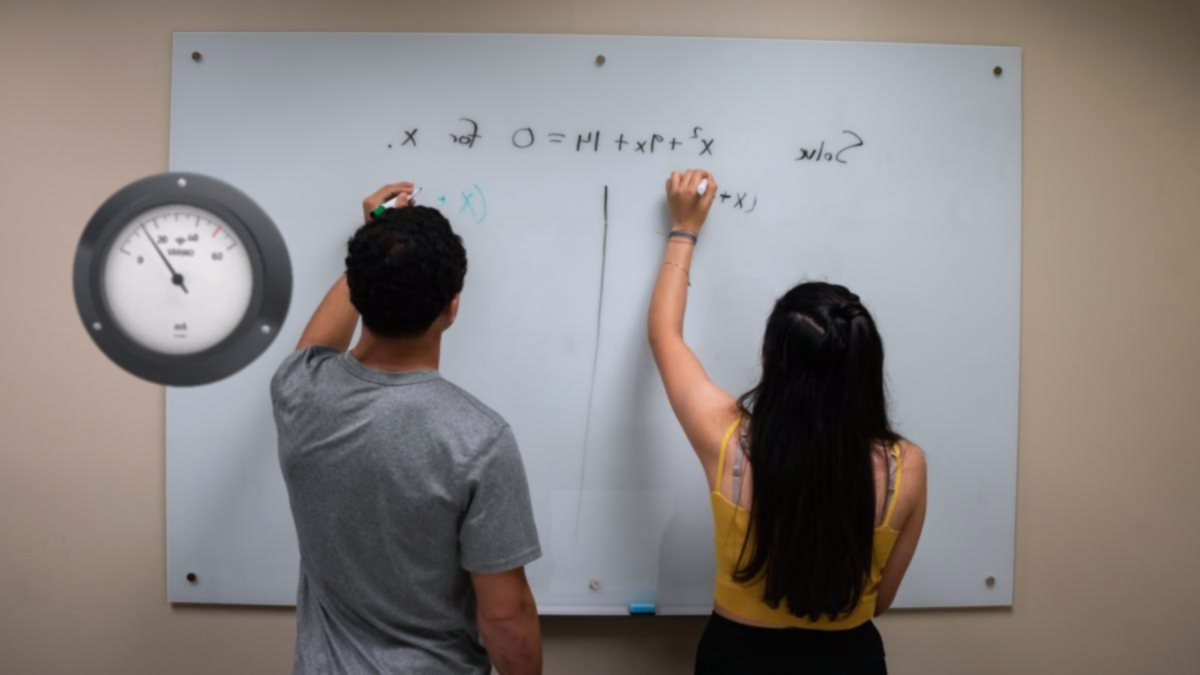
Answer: 15mA
